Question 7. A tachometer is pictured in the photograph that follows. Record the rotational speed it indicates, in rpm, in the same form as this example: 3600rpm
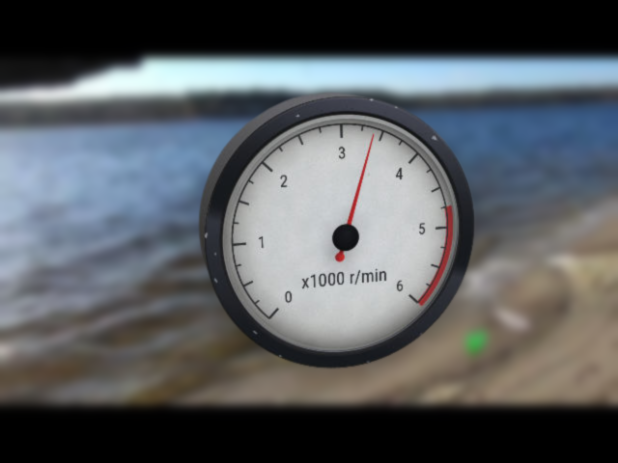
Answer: 3375rpm
